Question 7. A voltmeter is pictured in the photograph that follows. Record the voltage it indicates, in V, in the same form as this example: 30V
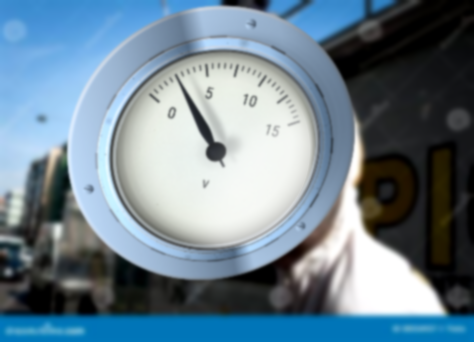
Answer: 2.5V
